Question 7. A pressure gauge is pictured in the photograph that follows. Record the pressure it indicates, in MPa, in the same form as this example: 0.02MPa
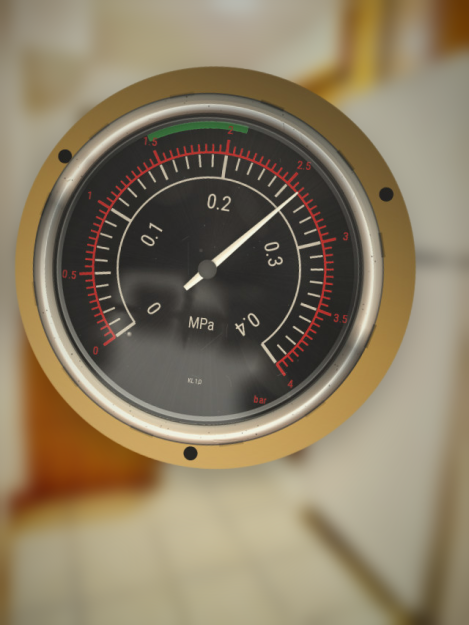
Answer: 0.26MPa
